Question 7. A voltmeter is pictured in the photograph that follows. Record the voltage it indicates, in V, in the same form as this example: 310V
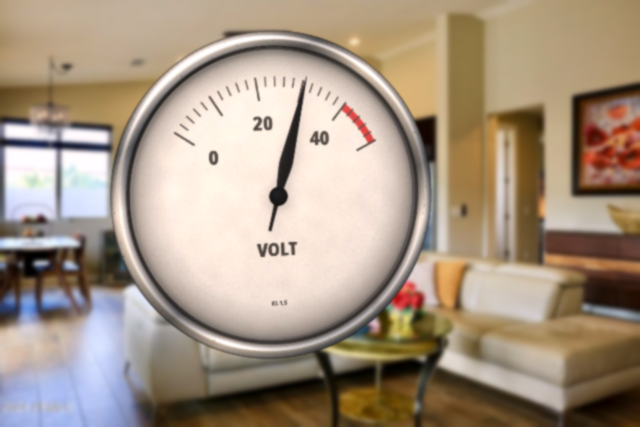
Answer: 30V
